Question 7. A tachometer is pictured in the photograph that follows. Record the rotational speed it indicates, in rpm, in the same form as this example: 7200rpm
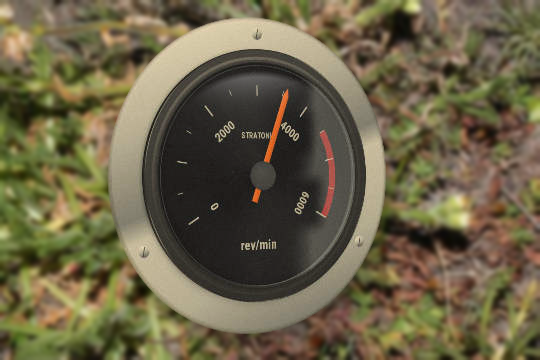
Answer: 3500rpm
